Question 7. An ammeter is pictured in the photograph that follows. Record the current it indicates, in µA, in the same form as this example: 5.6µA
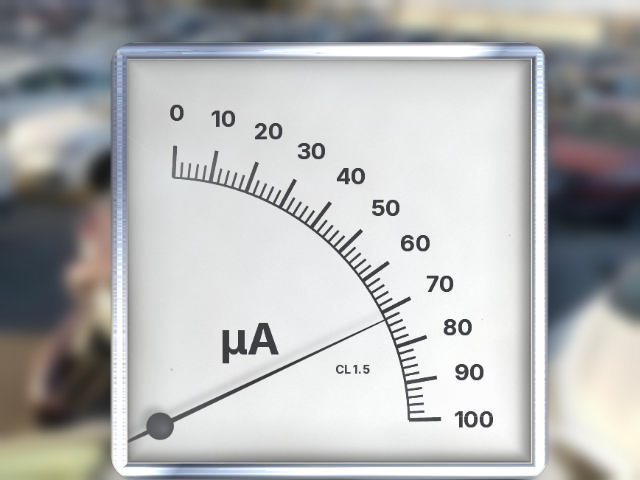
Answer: 72µA
